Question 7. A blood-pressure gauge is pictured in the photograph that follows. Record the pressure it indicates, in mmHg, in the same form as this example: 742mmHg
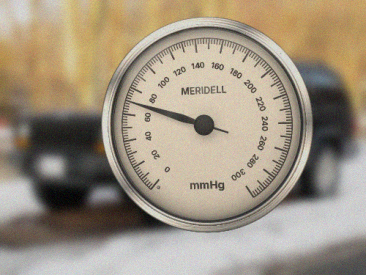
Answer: 70mmHg
